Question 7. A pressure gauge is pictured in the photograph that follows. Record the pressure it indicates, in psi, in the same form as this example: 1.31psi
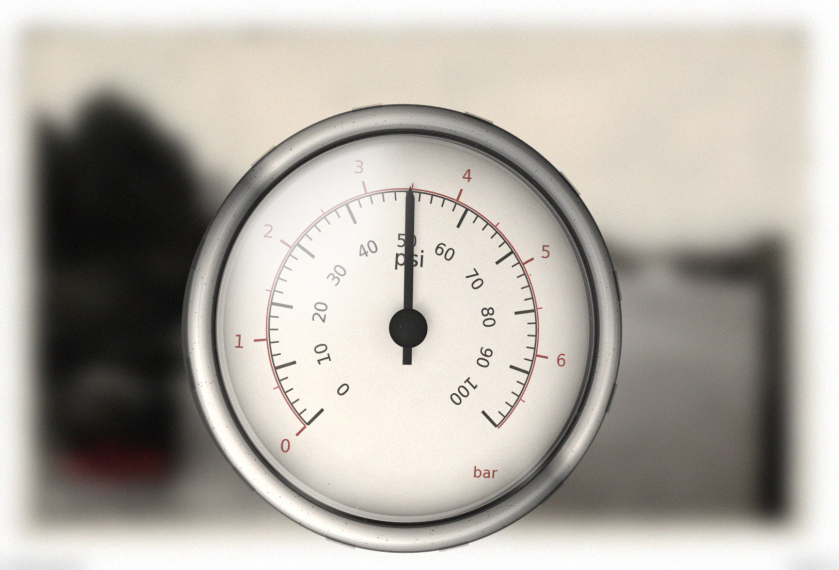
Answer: 50psi
